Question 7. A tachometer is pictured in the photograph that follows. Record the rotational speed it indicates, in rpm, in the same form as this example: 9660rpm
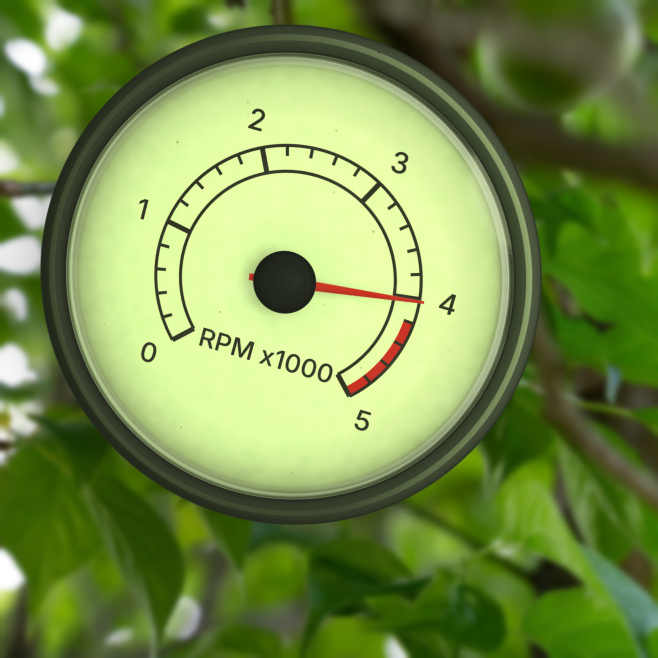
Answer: 4000rpm
